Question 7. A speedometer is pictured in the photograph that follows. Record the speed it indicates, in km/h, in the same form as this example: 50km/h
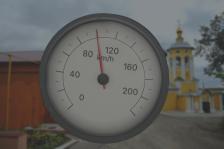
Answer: 100km/h
